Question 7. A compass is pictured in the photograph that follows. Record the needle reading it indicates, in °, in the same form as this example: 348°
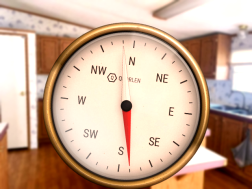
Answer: 170°
